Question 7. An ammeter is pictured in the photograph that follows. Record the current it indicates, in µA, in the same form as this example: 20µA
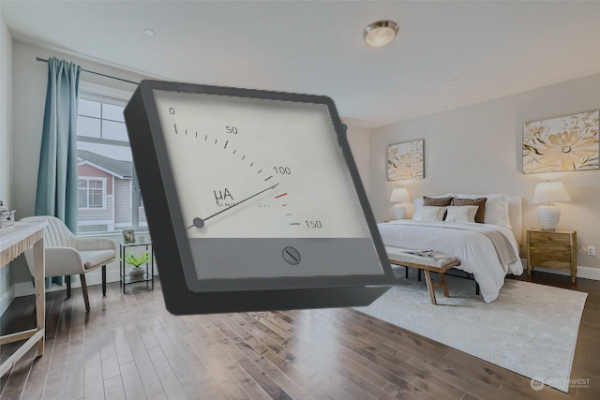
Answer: 110µA
